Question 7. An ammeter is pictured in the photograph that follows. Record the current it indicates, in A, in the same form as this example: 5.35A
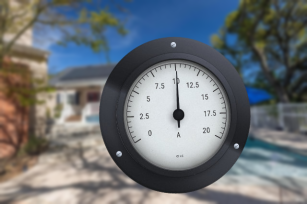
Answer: 10A
